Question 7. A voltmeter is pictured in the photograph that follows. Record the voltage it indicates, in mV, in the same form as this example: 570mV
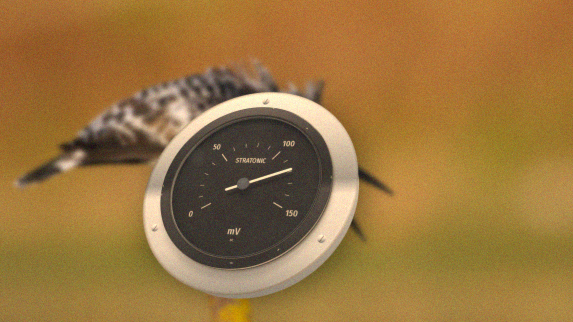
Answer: 120mV
